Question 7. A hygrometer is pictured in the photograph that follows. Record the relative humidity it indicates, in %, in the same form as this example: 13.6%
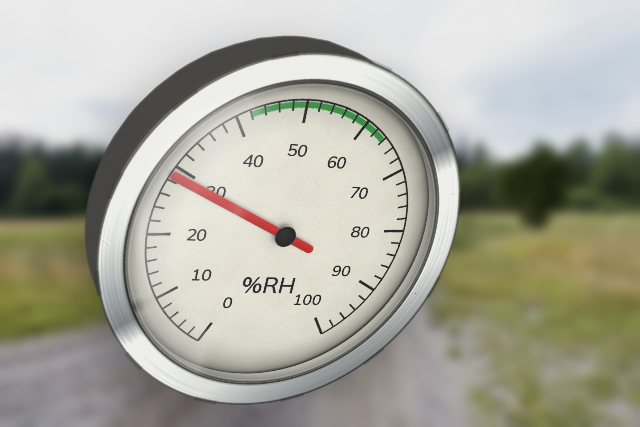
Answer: 29%
